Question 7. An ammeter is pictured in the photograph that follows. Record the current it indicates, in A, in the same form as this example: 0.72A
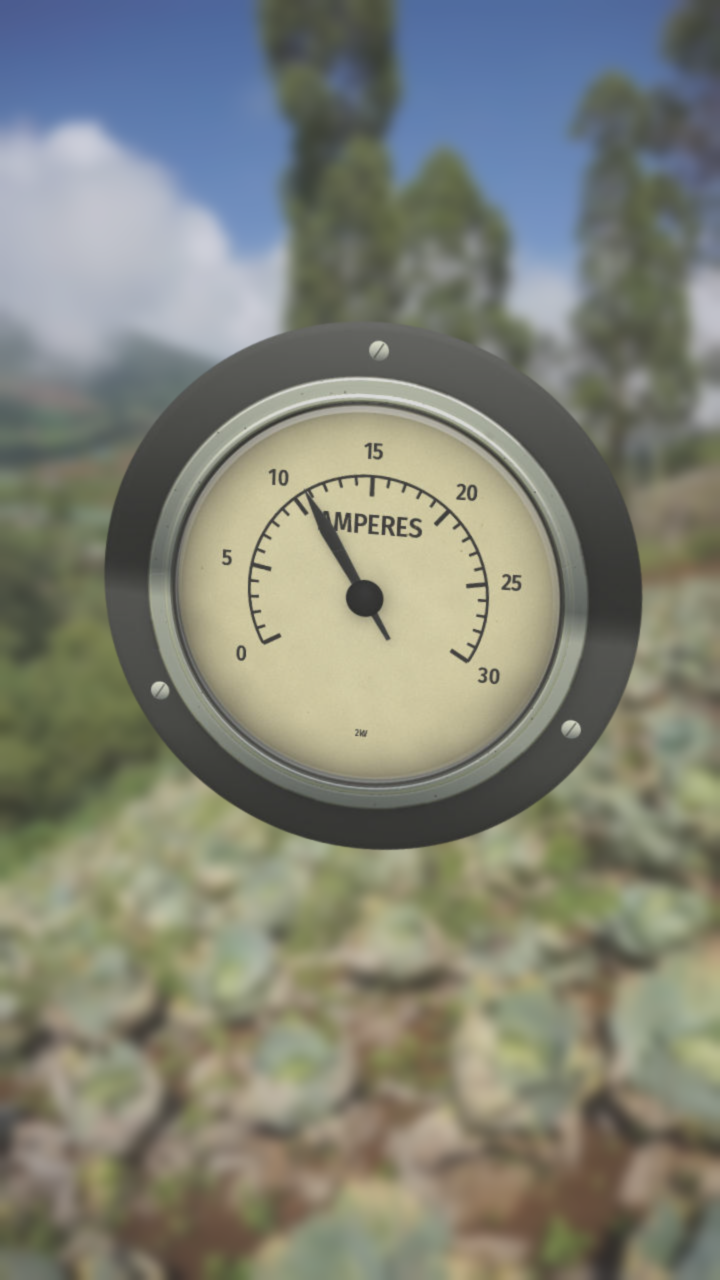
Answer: 11A
